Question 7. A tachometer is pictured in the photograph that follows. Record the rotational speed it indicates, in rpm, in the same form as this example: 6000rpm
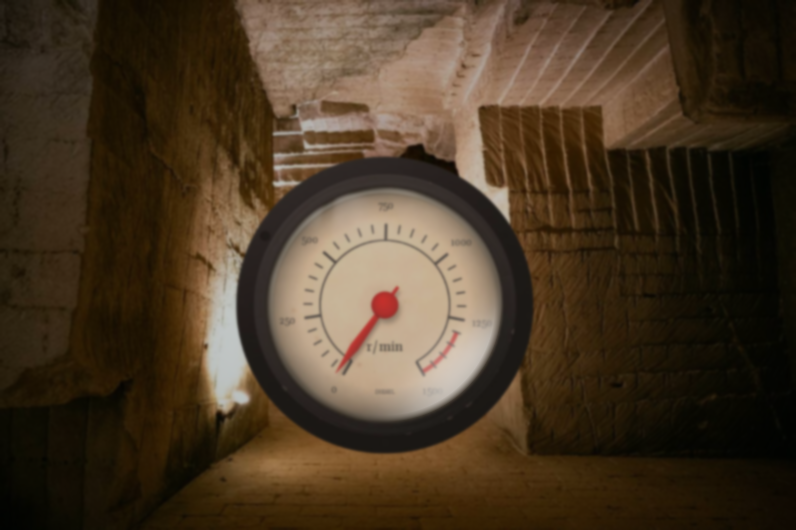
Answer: 25rpm
